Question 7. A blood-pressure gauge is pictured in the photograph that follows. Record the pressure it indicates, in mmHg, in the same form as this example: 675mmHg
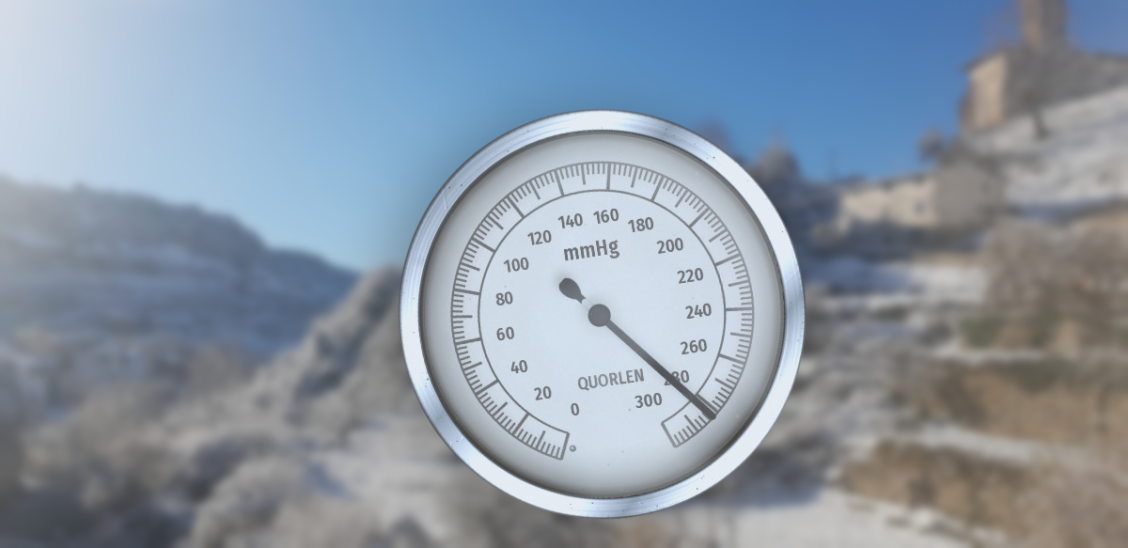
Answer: 282mmHg
